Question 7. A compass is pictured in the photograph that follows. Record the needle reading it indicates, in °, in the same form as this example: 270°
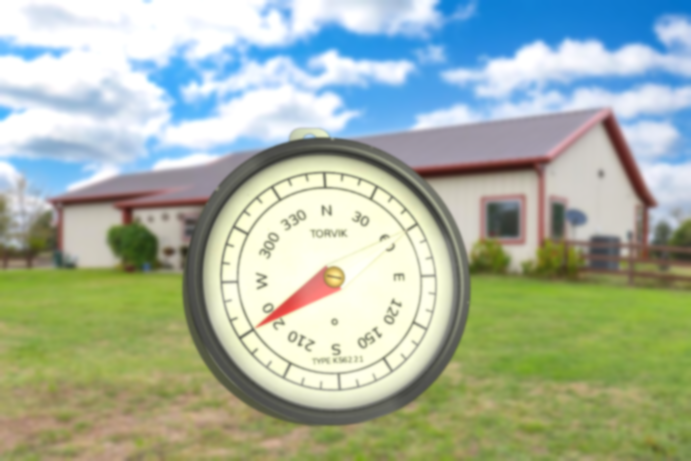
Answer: 240°
